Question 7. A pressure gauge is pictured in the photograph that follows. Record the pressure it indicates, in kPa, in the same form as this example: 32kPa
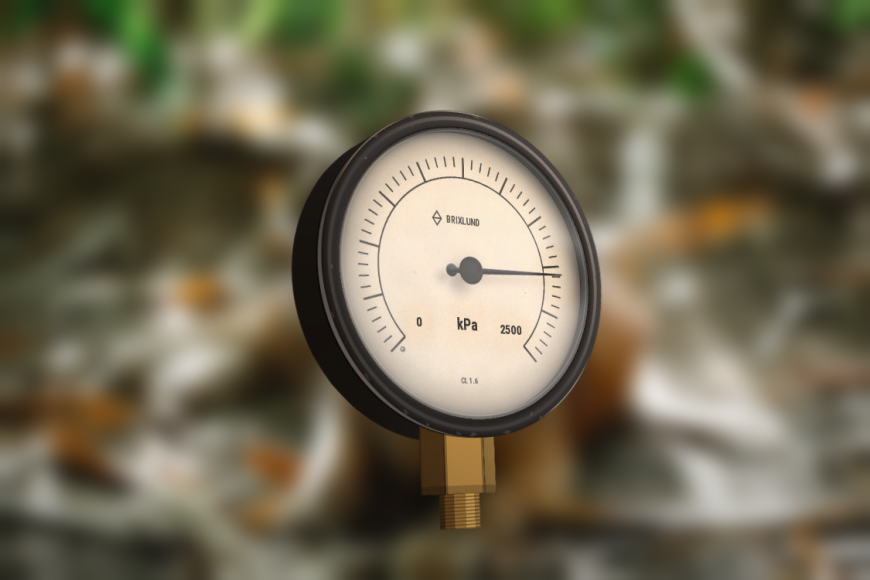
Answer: 2050kPa
